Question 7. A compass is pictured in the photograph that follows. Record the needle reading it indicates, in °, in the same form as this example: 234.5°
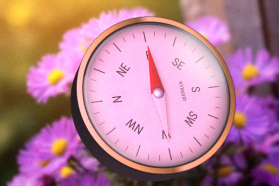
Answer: 90°
